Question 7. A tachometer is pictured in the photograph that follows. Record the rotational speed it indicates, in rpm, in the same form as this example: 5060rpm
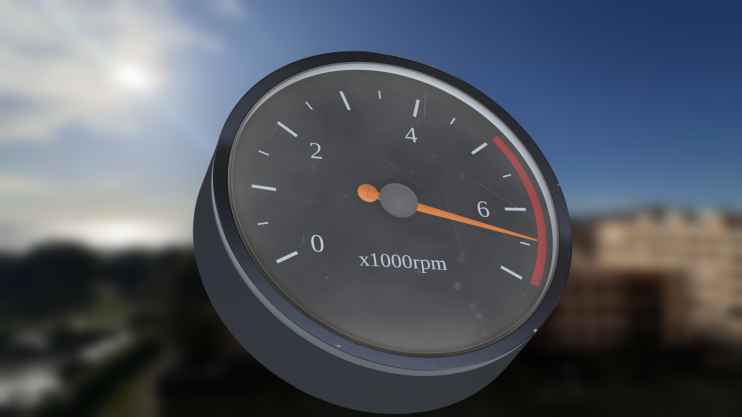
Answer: 6500rpm
